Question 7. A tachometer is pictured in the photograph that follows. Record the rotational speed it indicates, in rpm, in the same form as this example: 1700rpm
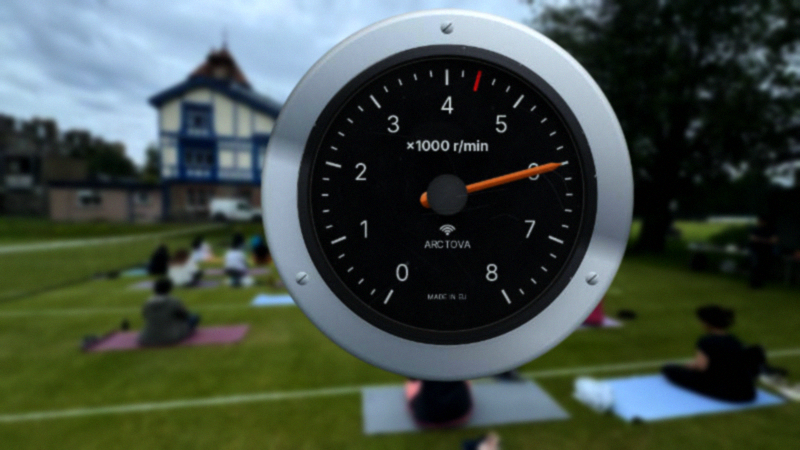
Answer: 6000rpm
